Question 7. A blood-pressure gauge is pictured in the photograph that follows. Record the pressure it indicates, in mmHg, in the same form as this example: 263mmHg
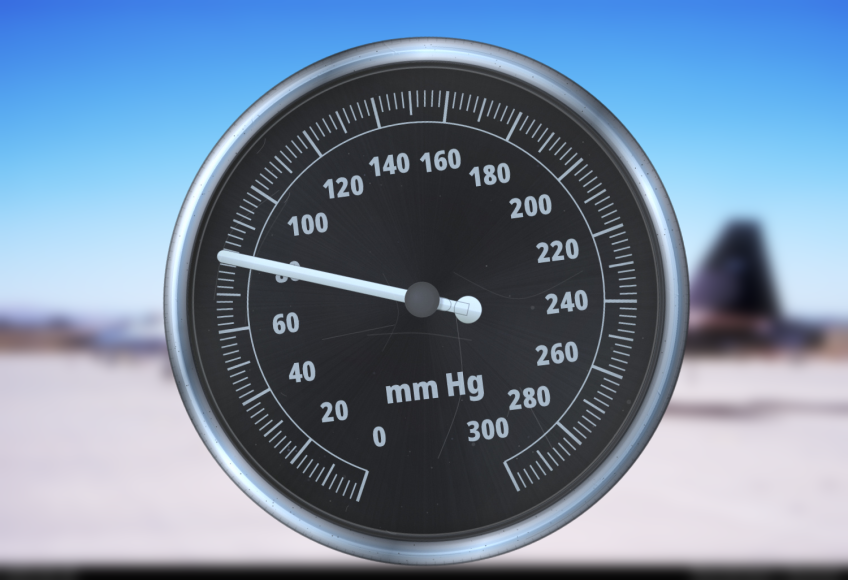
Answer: 80mmHg
